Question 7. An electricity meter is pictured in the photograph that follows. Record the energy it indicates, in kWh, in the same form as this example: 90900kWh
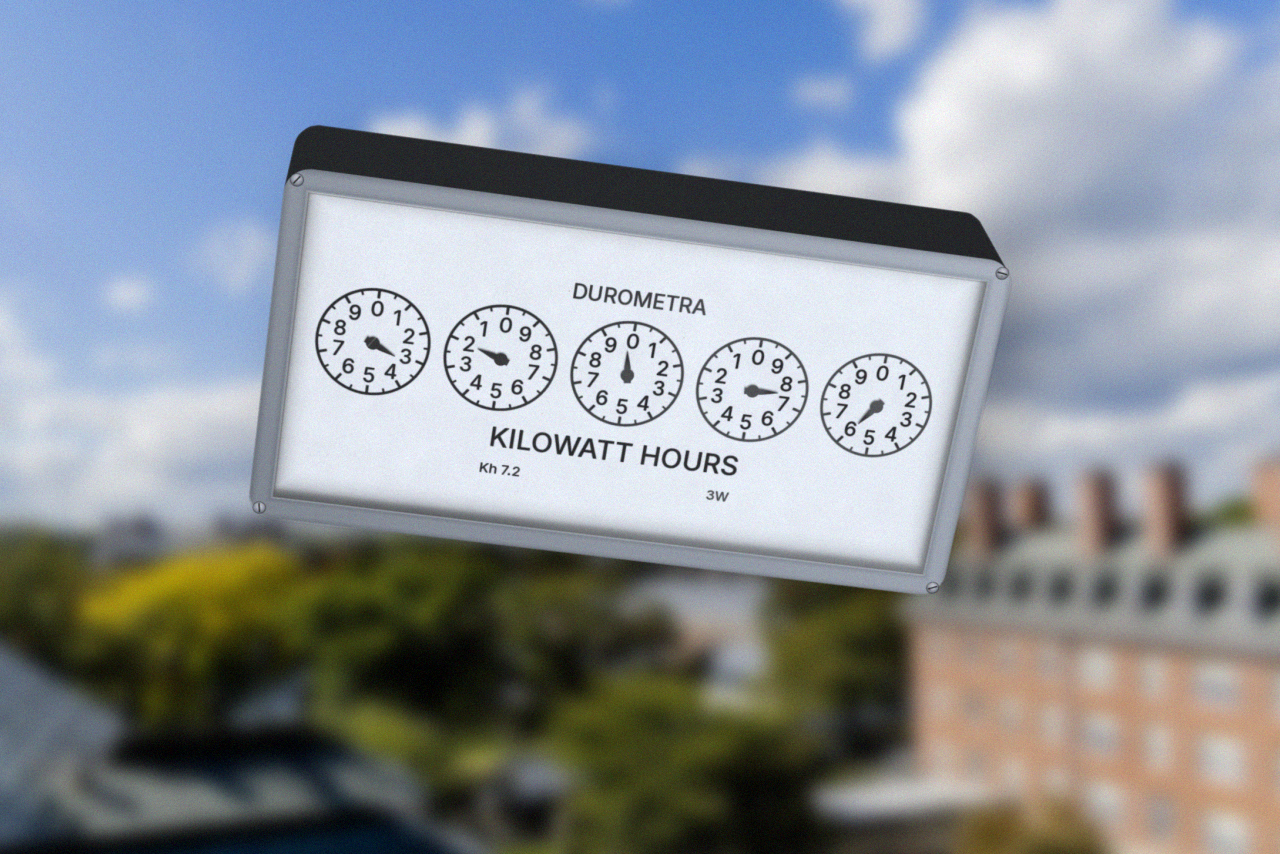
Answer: 31976kWh
